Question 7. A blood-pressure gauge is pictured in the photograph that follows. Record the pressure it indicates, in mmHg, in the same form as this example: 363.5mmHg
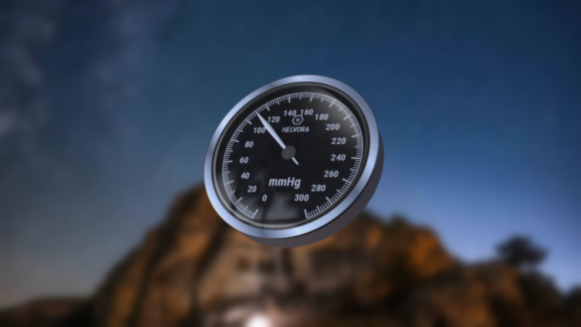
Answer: 110mmHg
